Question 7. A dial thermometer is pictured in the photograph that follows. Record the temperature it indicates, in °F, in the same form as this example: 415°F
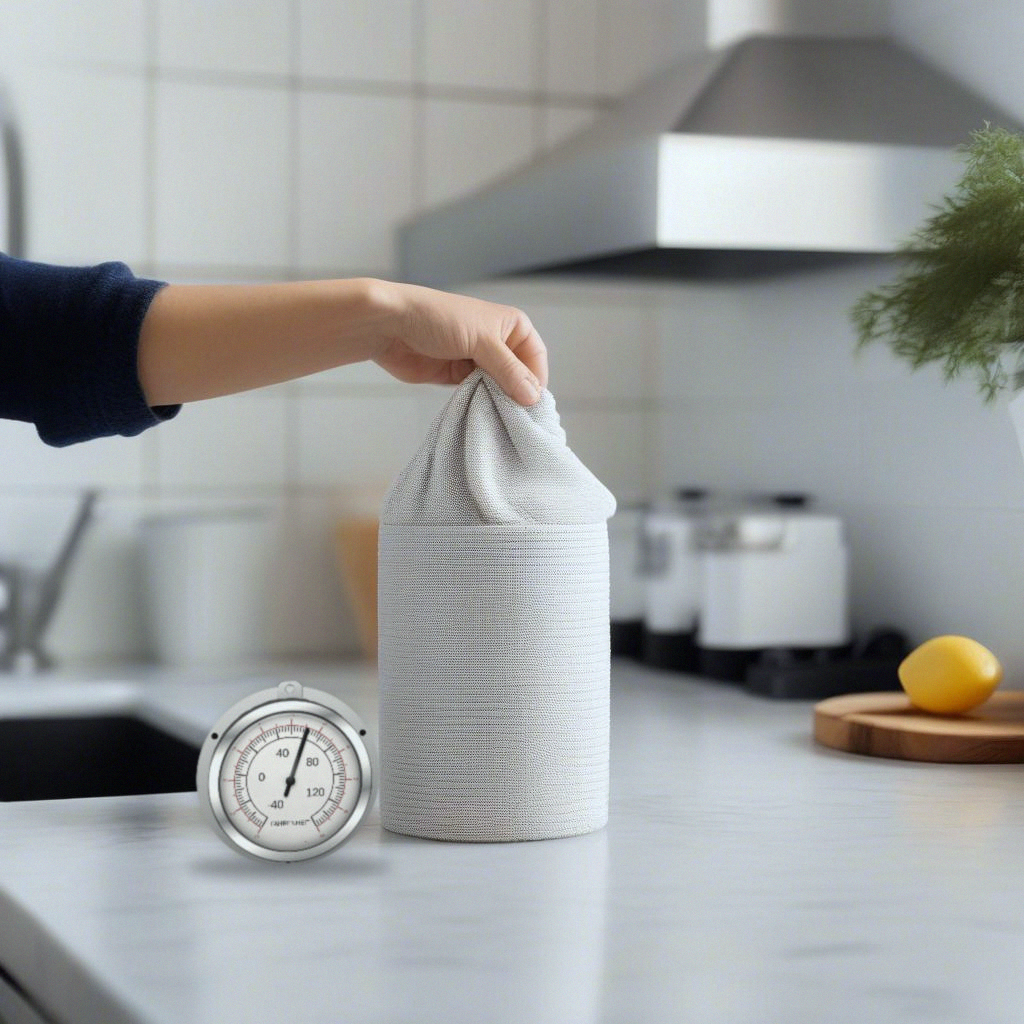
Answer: 60°F
